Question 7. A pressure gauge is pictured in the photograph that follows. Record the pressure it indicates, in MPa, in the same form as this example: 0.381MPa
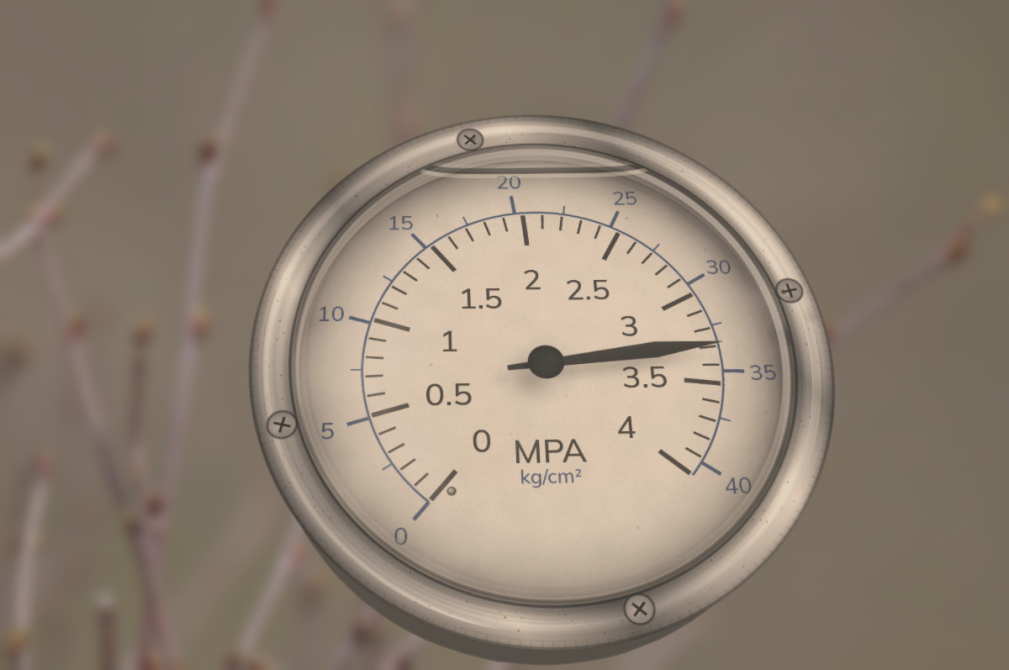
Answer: 3.3MPa
